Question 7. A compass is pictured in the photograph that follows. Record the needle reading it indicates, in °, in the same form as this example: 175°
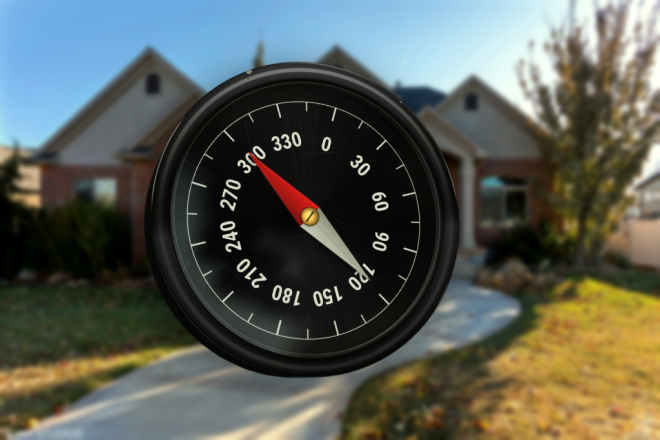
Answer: 300°
